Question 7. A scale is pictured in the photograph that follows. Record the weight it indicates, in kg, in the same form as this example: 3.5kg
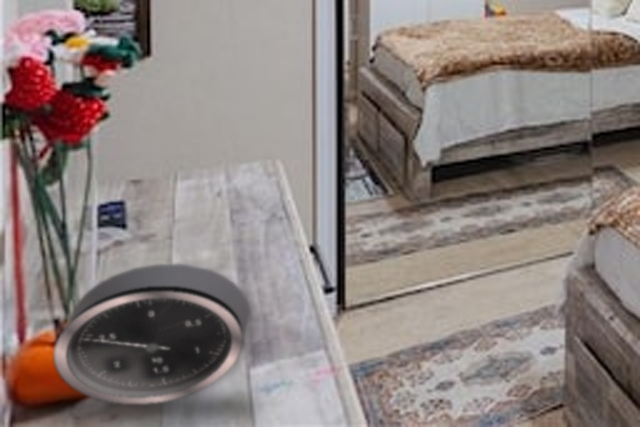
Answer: 2.5kg
